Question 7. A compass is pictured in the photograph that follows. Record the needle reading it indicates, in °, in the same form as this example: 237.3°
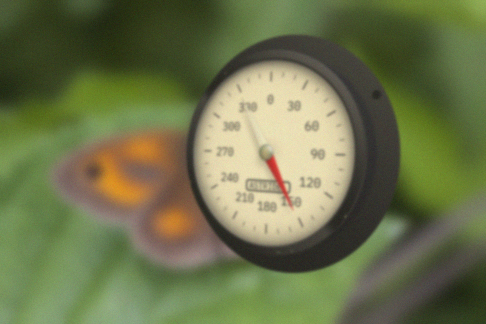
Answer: 150°
